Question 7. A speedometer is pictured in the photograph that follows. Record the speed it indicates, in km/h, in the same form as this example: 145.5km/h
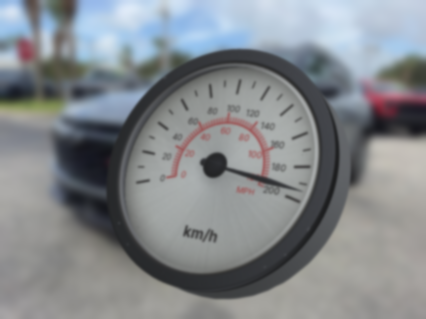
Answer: 195km/h
